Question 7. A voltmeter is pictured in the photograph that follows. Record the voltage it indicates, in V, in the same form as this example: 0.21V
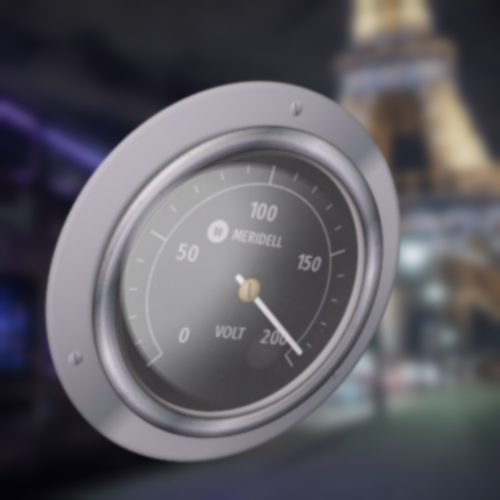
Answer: 195V
